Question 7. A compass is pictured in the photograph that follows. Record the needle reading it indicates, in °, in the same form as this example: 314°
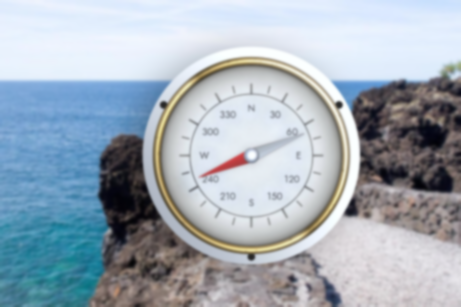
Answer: 247.5°
